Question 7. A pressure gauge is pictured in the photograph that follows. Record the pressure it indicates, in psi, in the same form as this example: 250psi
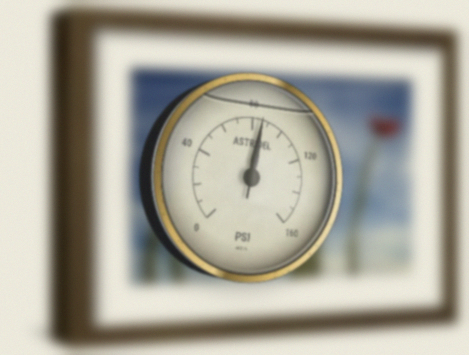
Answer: 85psi
